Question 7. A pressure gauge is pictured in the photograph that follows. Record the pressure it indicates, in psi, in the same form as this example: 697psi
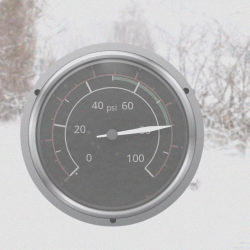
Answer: 80psi
